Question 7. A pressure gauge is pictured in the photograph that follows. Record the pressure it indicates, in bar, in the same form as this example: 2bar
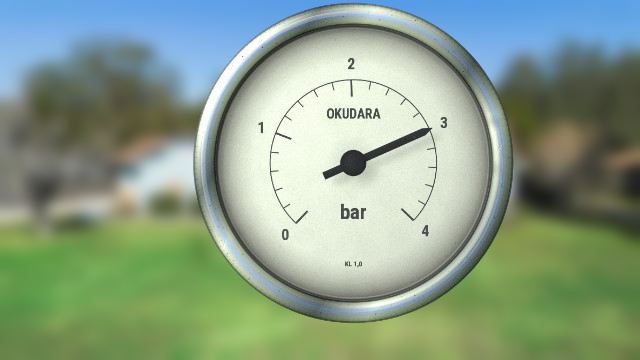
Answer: 3bar
